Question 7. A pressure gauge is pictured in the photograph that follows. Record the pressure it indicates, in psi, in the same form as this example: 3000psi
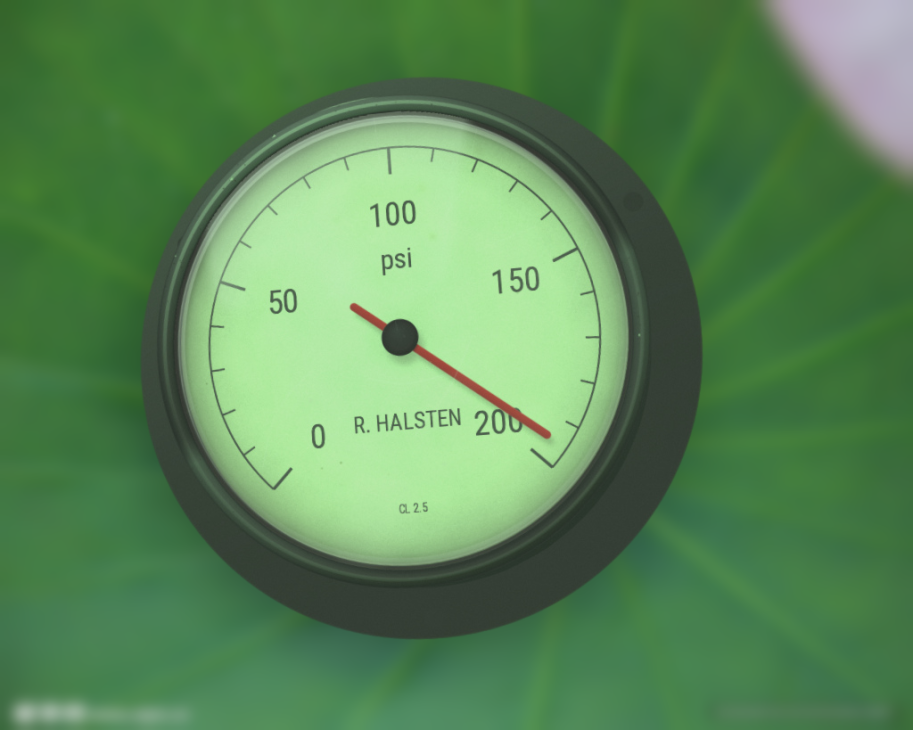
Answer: 195psi
